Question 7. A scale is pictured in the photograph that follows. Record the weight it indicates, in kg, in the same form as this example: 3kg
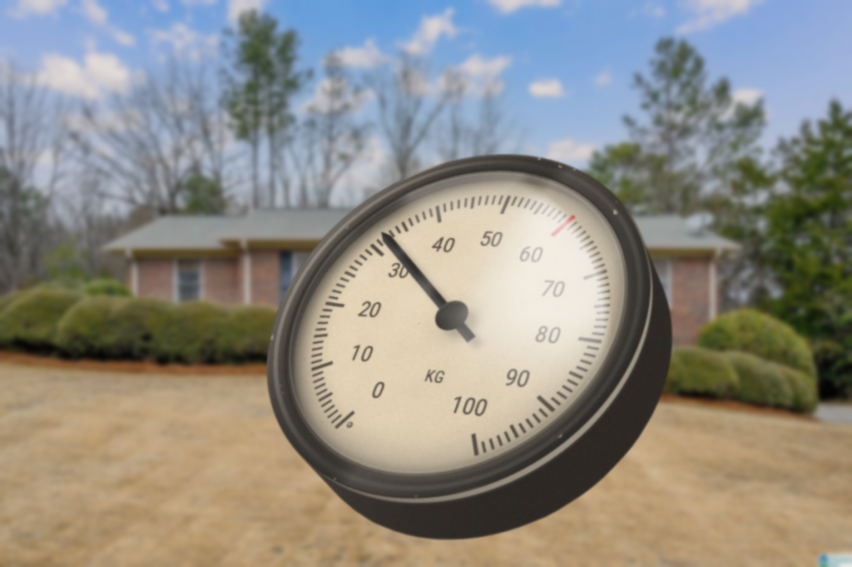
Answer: 32kg
